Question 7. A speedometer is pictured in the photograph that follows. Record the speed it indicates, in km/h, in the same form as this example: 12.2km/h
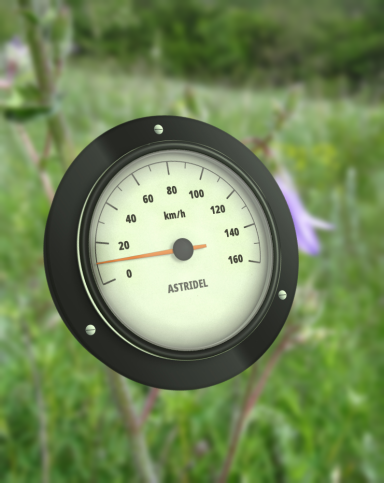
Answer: 10km/h
